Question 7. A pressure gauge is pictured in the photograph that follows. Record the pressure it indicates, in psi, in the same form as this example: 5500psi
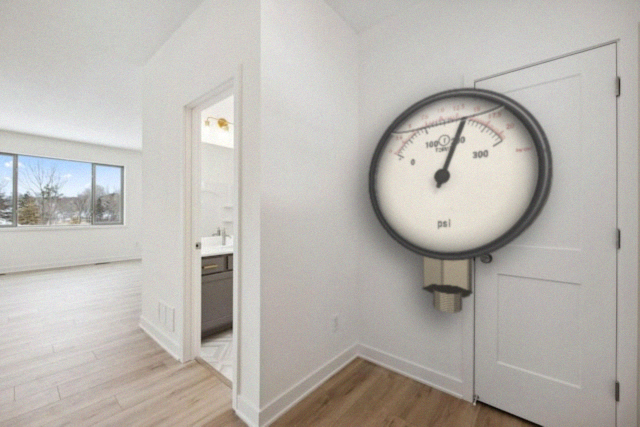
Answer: 200psi
